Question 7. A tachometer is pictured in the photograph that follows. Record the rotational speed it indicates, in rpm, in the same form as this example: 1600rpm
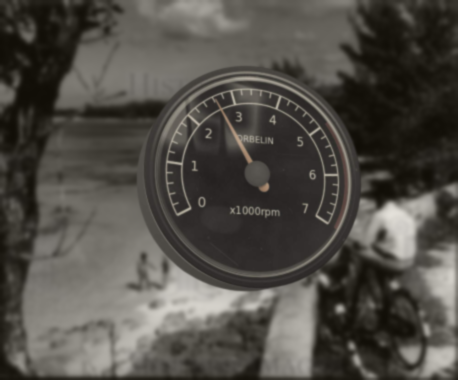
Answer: 2600rpm
